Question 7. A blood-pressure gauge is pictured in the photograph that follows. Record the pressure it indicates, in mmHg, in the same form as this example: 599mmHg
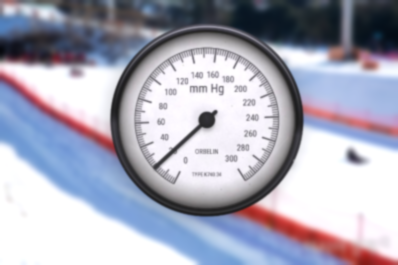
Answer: 20mmHg
